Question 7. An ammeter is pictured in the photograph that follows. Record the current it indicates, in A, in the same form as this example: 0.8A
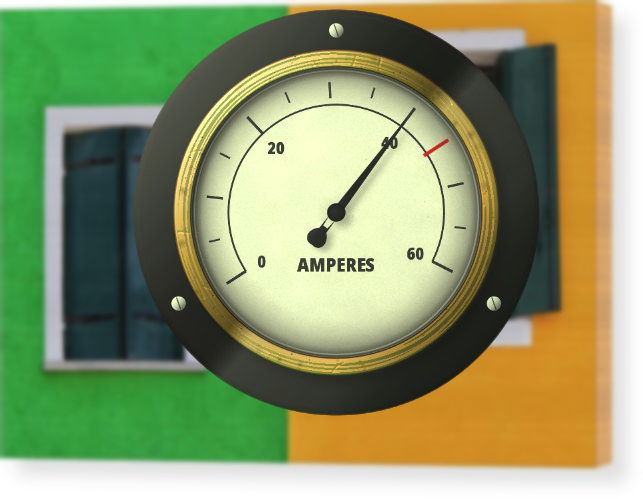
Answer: 40A
